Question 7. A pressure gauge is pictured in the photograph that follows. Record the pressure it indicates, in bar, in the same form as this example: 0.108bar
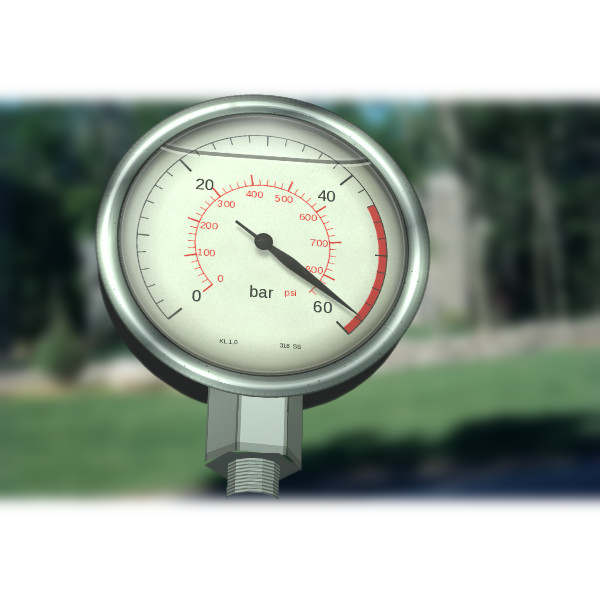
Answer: 58bar
